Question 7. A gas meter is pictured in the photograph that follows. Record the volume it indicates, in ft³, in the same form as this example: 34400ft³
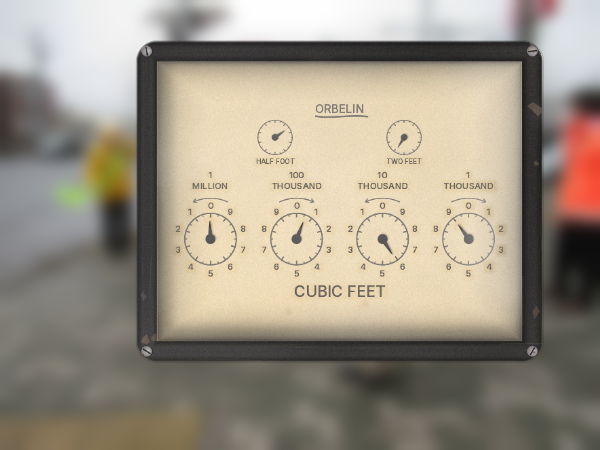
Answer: 5900ft³
